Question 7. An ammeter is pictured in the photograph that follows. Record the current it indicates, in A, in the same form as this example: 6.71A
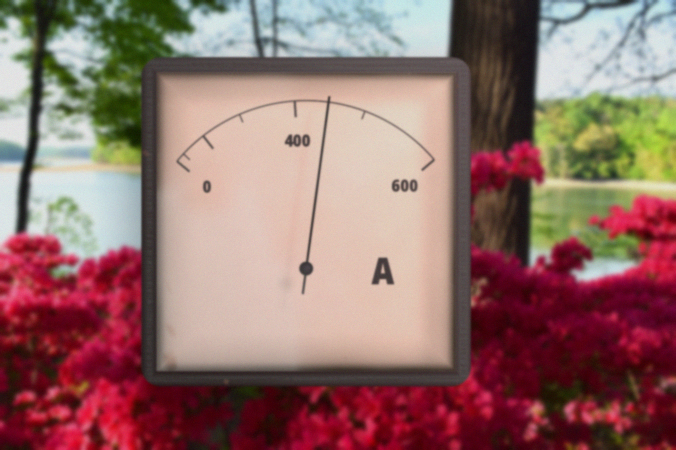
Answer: 450A
